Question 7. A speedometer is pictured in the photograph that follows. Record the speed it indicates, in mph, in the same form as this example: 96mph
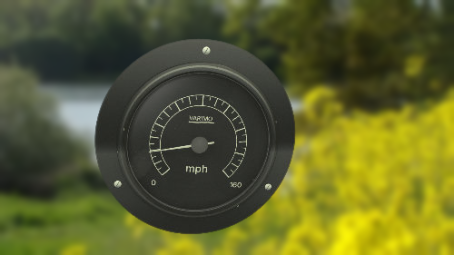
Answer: 20mph
